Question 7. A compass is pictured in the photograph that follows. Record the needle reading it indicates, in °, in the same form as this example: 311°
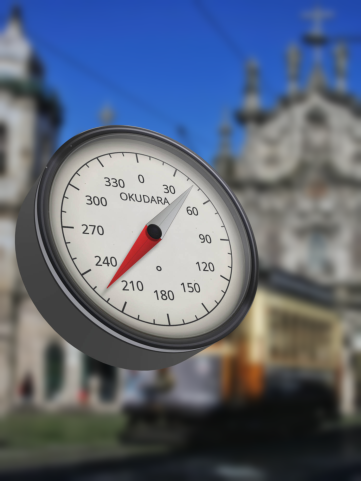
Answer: 225°
